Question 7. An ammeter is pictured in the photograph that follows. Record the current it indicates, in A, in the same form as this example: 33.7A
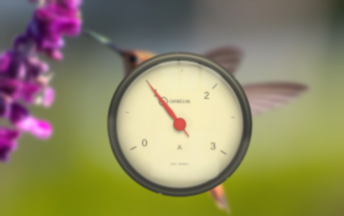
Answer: 1A
